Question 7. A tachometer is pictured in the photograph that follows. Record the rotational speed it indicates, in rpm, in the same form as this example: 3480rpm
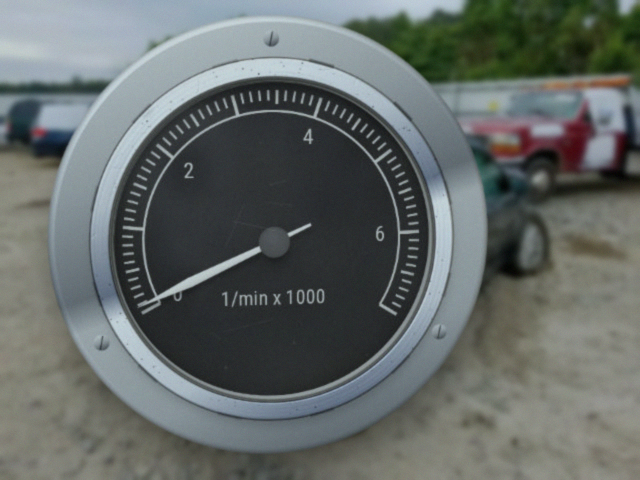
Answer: 100rpm
